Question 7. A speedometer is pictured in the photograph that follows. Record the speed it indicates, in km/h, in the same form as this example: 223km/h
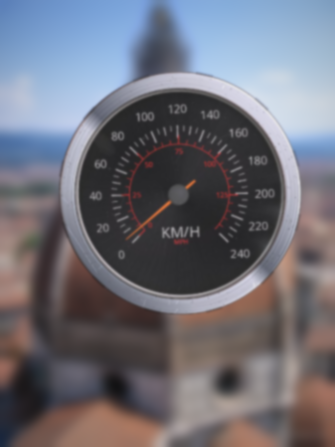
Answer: 5km/h
